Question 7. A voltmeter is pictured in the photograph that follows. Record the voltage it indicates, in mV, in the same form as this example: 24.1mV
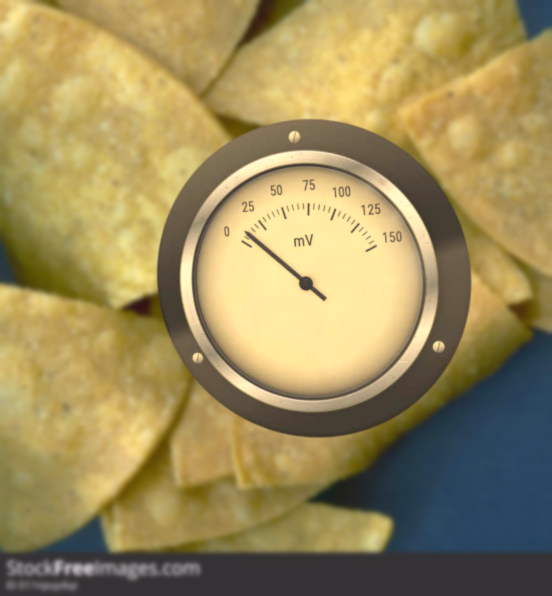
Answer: 10mV
